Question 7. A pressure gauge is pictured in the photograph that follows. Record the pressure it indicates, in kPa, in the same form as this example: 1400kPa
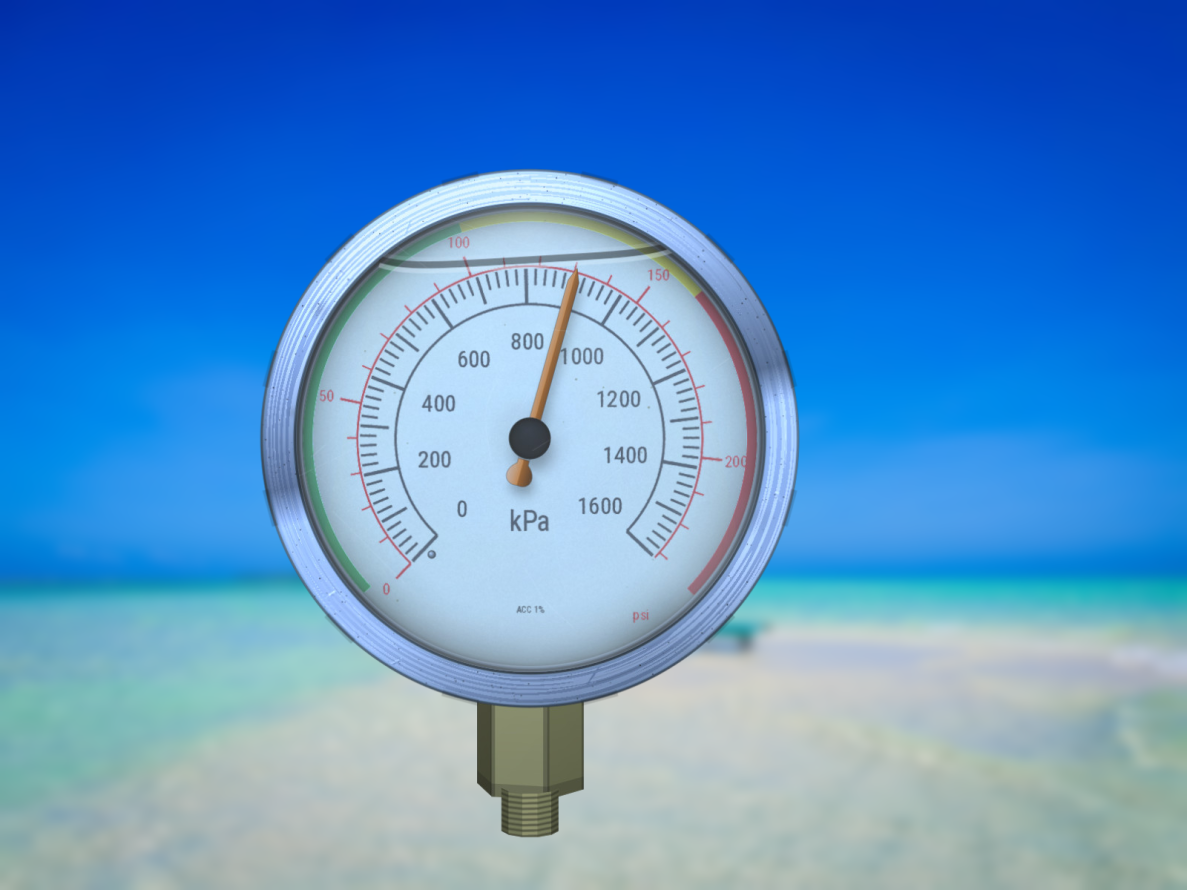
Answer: 900kPa
